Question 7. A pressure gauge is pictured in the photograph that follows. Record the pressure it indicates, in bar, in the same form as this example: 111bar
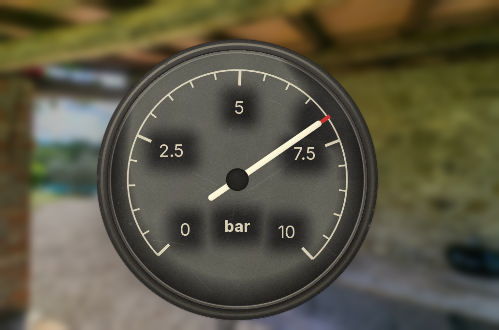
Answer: 7bar
